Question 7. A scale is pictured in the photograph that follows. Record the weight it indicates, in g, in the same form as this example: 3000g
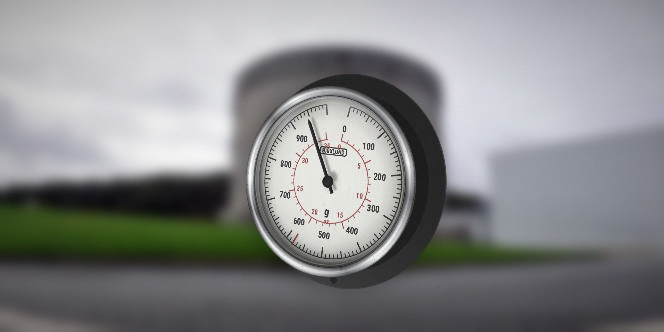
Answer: 950g
